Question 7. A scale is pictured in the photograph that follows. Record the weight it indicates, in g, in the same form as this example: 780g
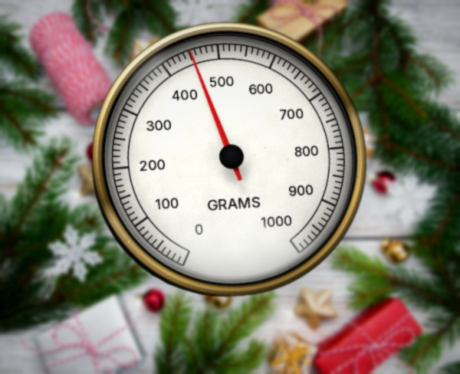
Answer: 450g
